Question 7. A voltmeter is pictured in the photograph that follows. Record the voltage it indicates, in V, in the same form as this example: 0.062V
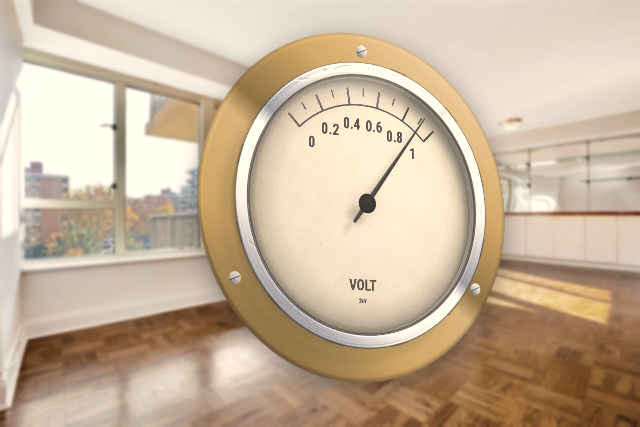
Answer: 0.9V
